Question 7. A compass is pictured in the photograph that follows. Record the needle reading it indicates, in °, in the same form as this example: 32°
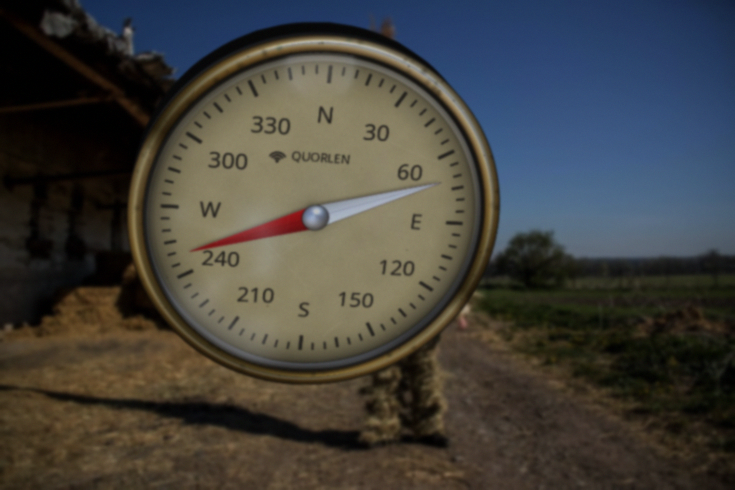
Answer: 250°
